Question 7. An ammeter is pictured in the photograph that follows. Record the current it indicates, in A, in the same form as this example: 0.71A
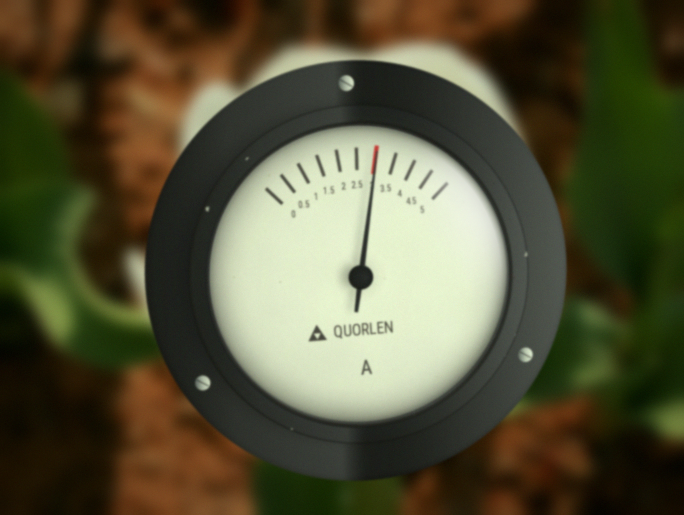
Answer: 3A
